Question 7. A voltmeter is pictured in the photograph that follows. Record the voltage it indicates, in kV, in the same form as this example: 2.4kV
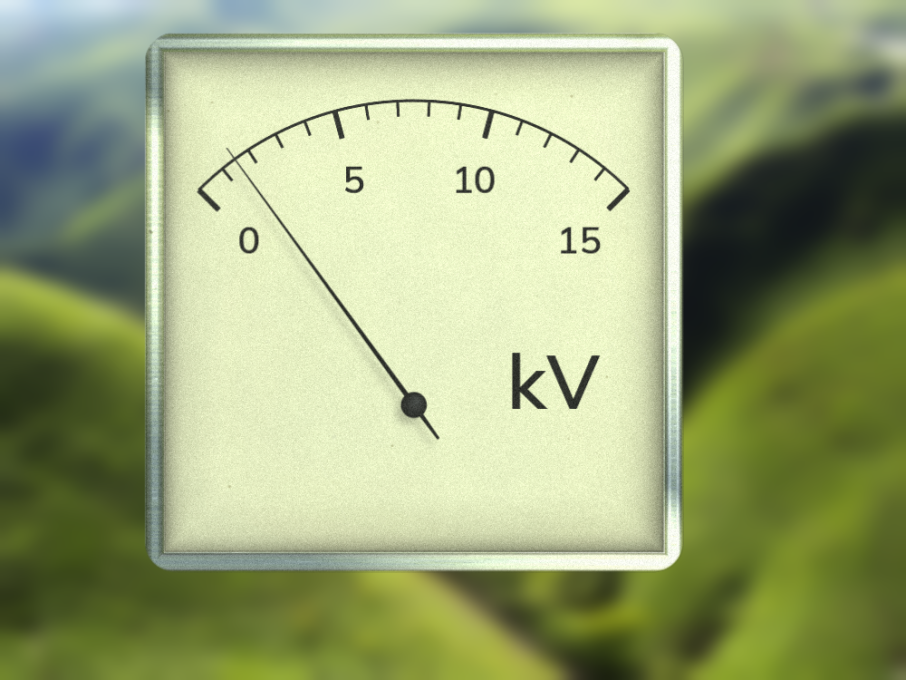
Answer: 1.5kV
